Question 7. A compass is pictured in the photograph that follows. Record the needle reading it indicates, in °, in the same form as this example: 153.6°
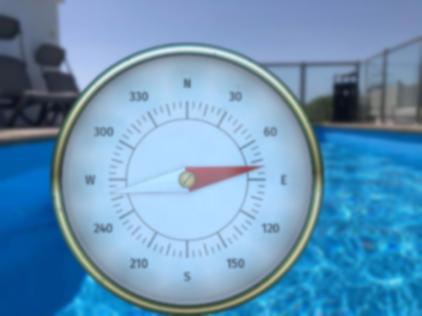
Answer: 80°
